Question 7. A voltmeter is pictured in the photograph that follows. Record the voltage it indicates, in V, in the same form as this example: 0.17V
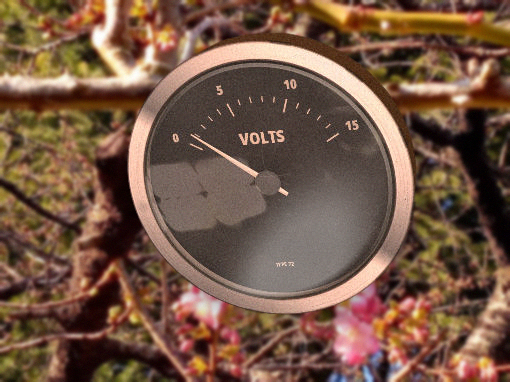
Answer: 1V
